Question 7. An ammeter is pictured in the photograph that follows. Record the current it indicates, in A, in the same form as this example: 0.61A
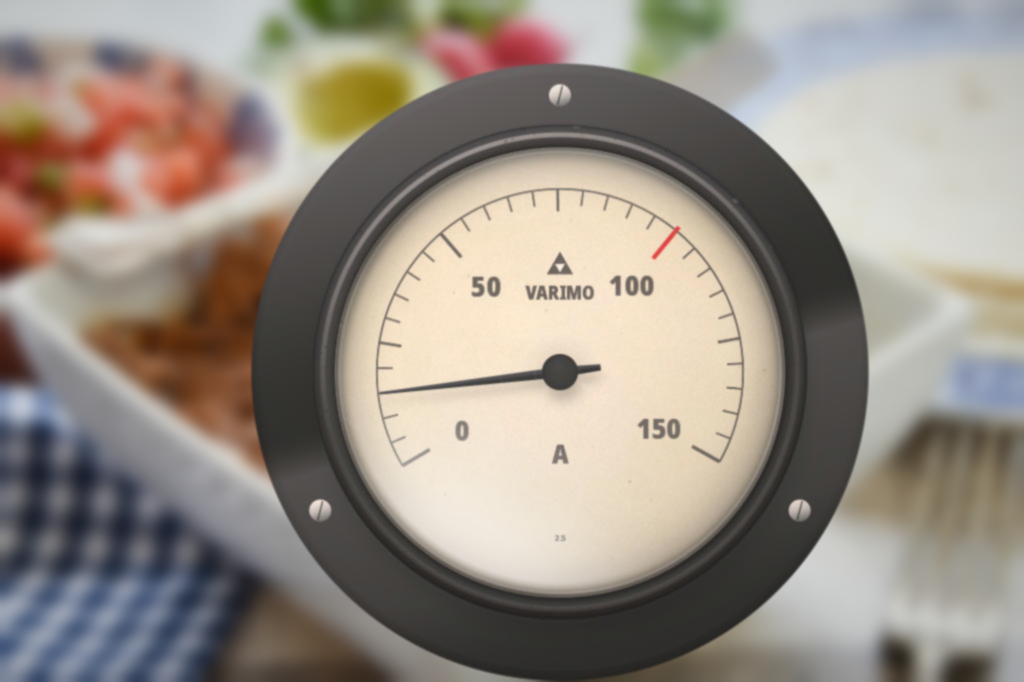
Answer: 15A
